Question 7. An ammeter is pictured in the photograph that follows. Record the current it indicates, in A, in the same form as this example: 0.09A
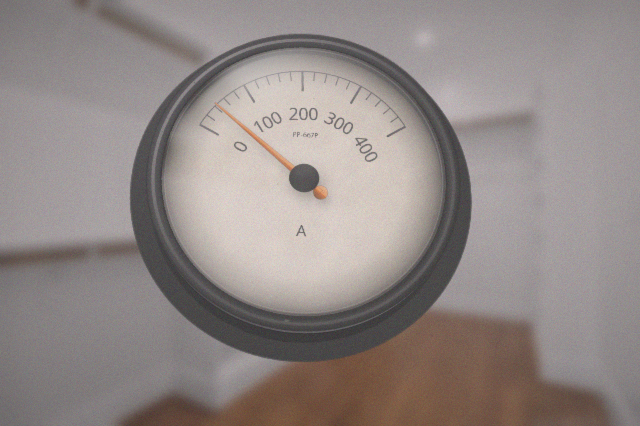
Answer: 40A
